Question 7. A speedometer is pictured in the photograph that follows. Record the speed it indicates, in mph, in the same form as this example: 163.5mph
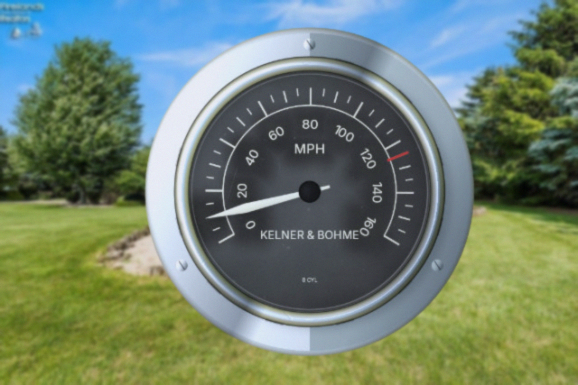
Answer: 10mph
